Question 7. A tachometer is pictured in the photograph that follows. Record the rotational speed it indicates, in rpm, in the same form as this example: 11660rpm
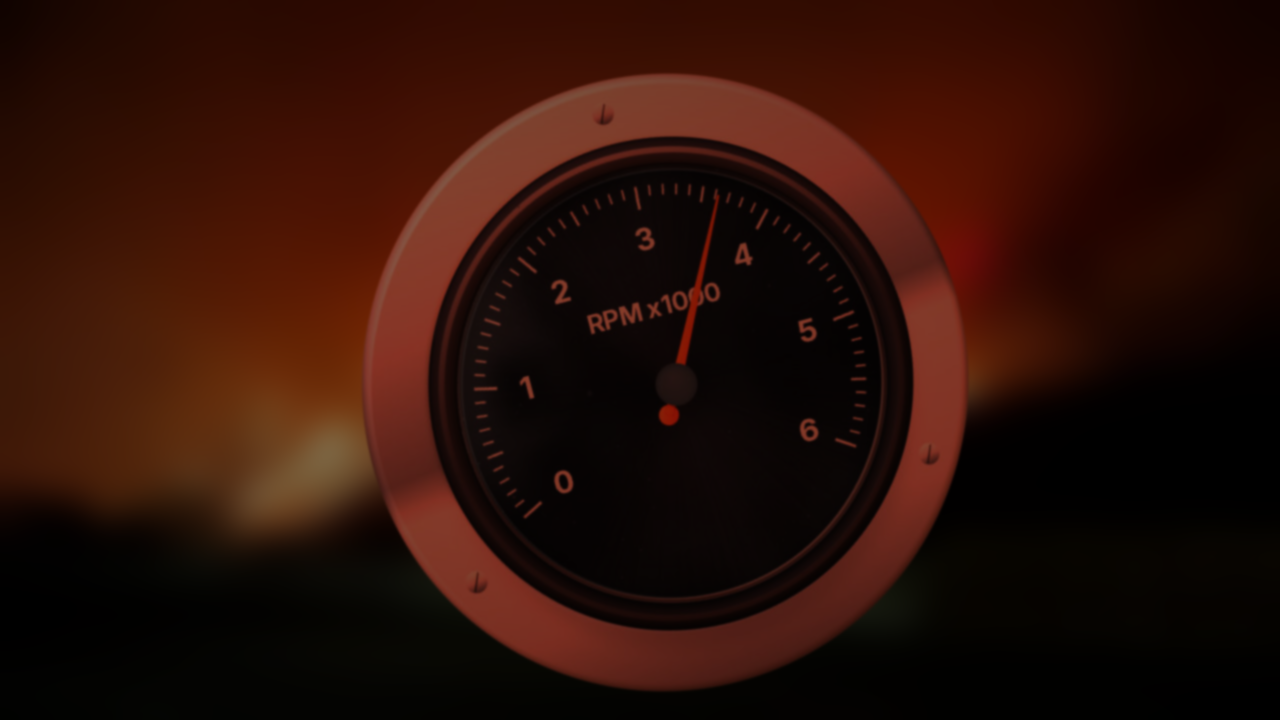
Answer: 3600rpm
